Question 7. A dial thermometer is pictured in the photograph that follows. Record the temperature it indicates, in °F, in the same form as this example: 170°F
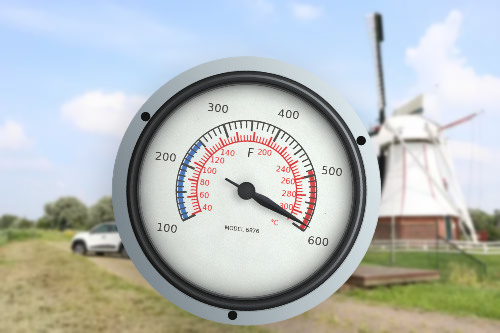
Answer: 590°F
